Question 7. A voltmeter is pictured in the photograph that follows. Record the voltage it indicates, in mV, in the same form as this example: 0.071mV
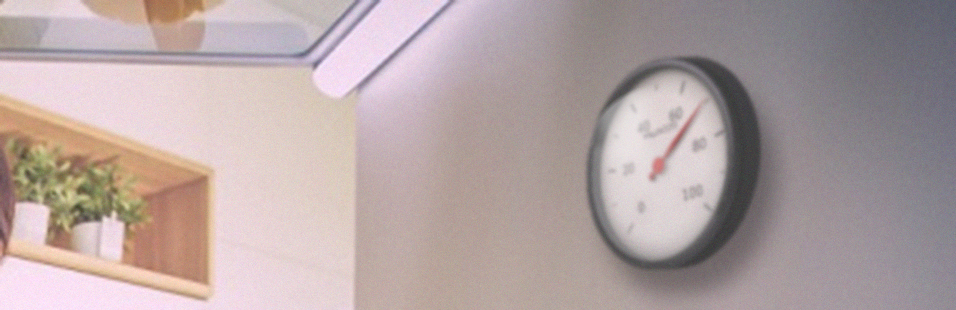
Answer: 70mV
